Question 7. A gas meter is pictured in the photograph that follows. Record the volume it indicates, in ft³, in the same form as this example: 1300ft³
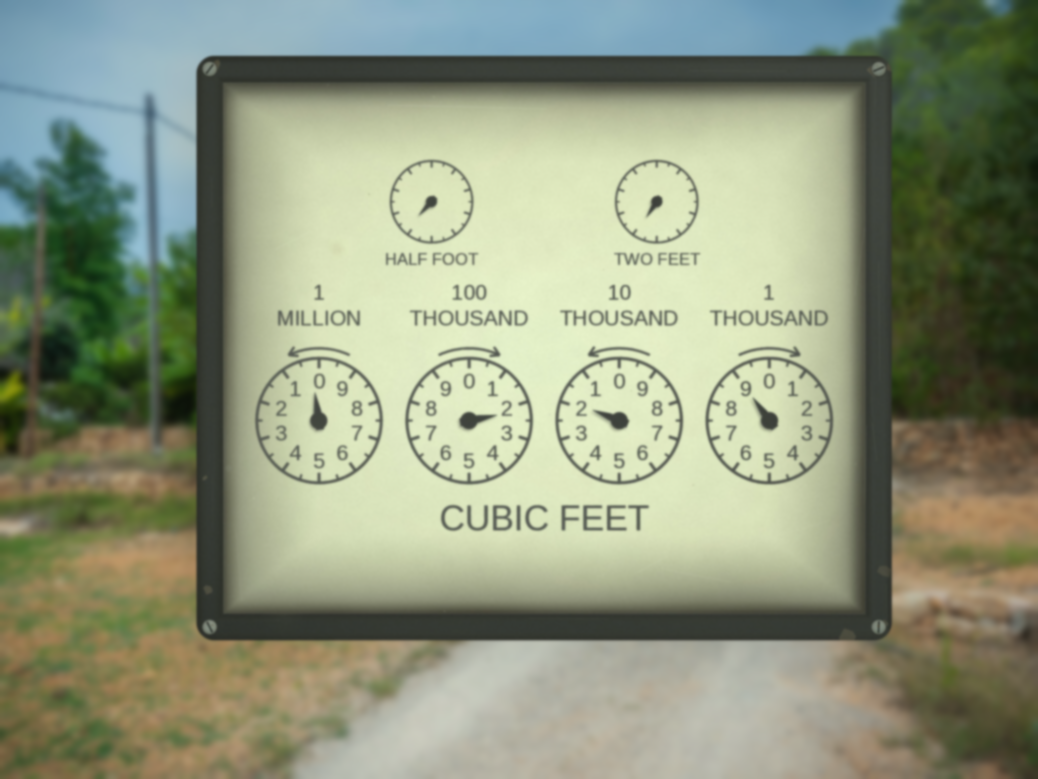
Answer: 21900ft³
